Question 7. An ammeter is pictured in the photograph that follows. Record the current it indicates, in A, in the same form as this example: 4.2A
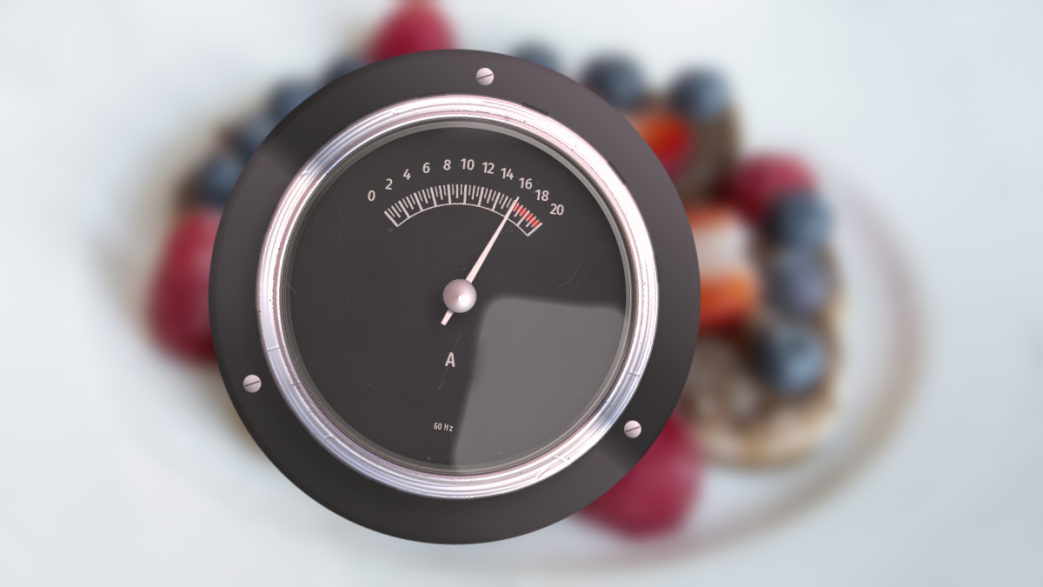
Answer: 16A
